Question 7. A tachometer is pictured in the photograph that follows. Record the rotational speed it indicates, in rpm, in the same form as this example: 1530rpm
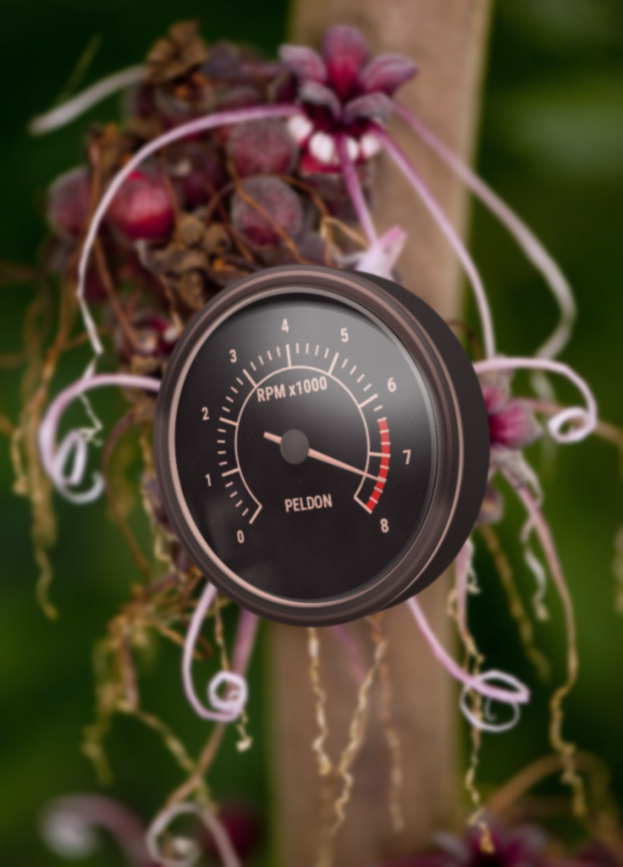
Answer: 7400rpm
